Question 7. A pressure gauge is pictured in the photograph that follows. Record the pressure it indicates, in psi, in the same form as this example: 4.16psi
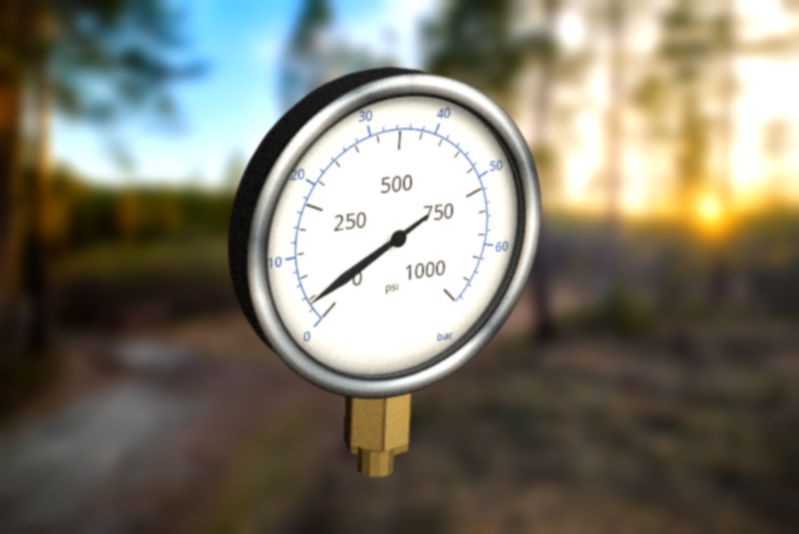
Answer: 50psi
